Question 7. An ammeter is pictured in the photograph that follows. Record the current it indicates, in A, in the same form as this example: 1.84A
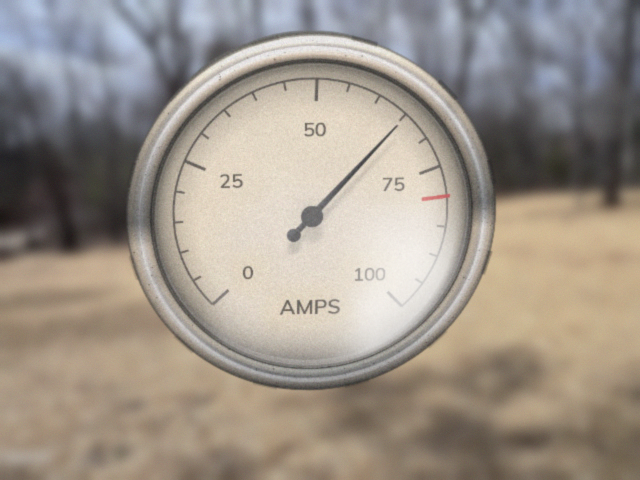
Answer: 65A
